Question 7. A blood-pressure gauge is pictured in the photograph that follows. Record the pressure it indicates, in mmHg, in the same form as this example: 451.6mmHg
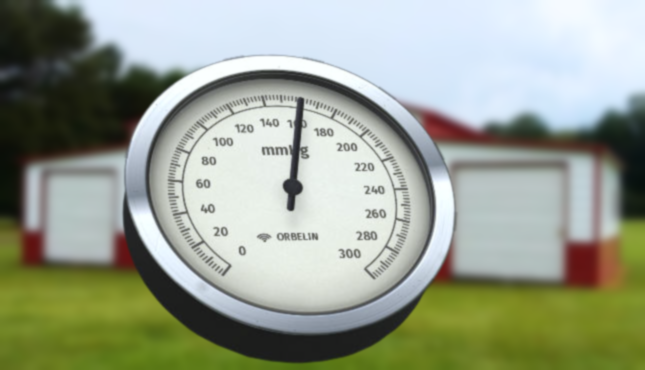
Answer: 160mmHg
